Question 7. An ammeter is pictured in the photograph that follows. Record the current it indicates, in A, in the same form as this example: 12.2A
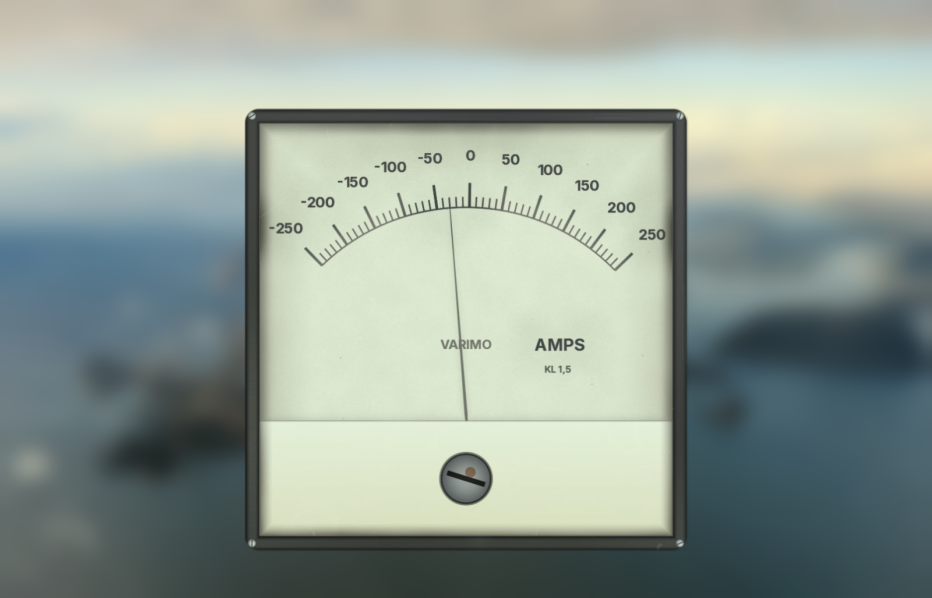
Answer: -30A
